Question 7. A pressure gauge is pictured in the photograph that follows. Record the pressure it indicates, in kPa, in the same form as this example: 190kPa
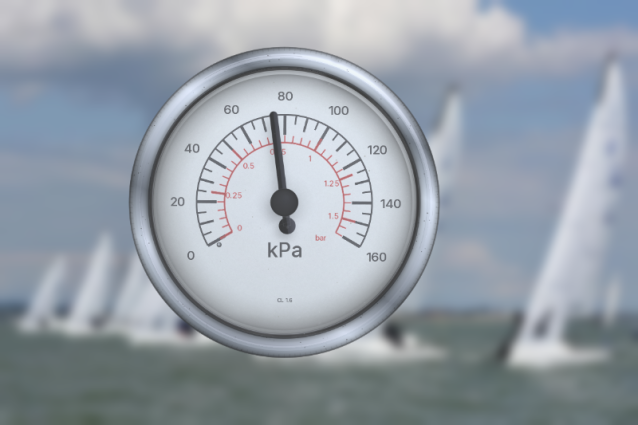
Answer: 75kPa
